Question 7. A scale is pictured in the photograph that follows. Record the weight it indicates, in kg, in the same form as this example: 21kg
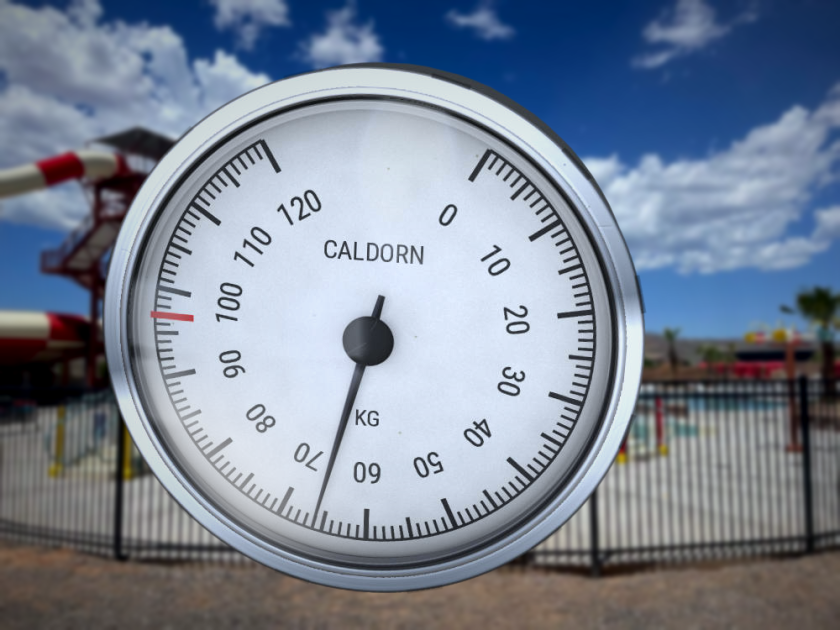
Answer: 66kg
